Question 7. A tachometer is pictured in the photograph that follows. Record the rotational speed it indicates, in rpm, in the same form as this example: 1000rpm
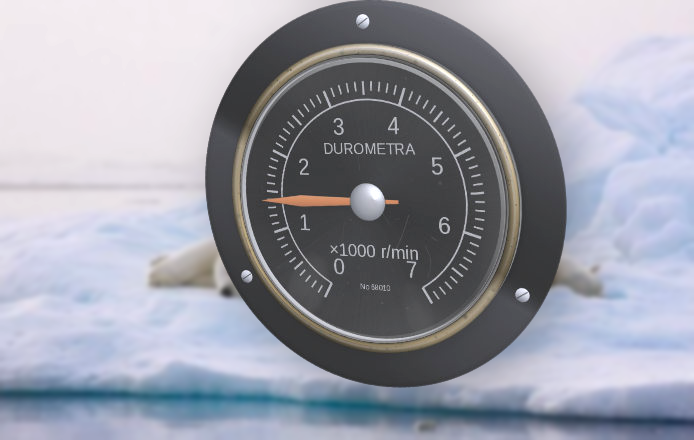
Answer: 1400rpm
